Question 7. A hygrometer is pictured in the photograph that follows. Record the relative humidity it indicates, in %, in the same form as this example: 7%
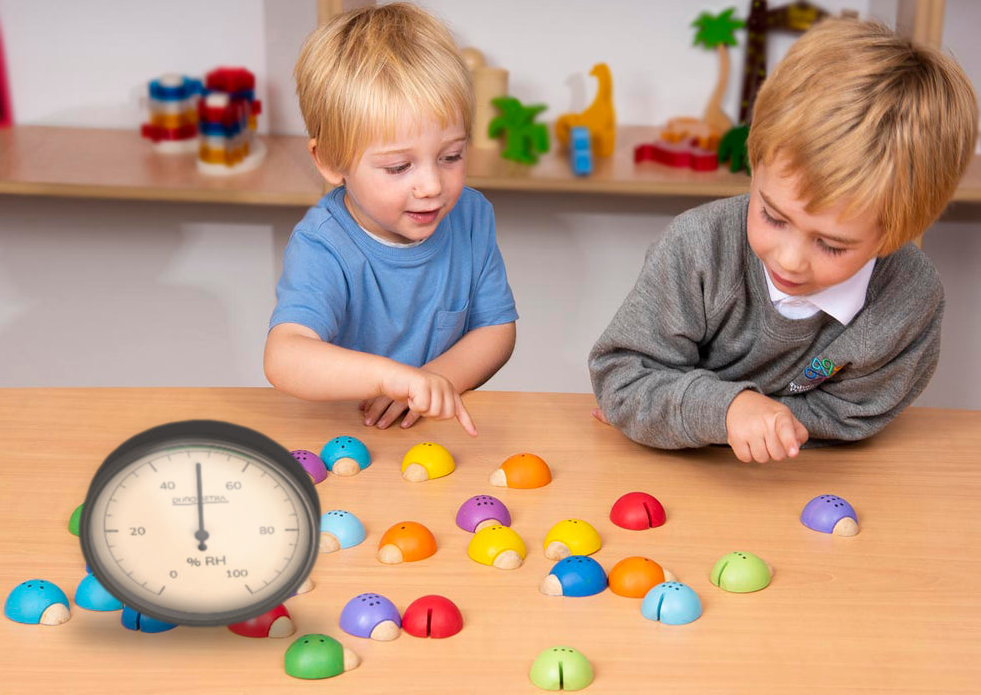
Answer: 50%
